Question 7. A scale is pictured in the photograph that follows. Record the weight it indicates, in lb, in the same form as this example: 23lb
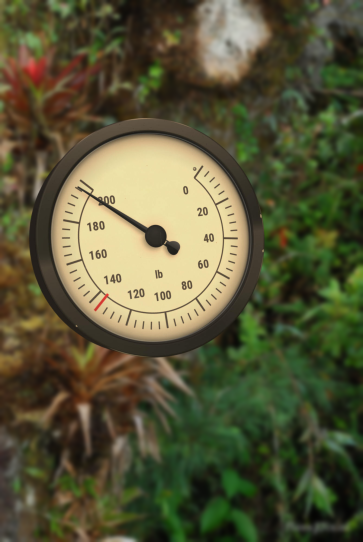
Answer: 196lb
